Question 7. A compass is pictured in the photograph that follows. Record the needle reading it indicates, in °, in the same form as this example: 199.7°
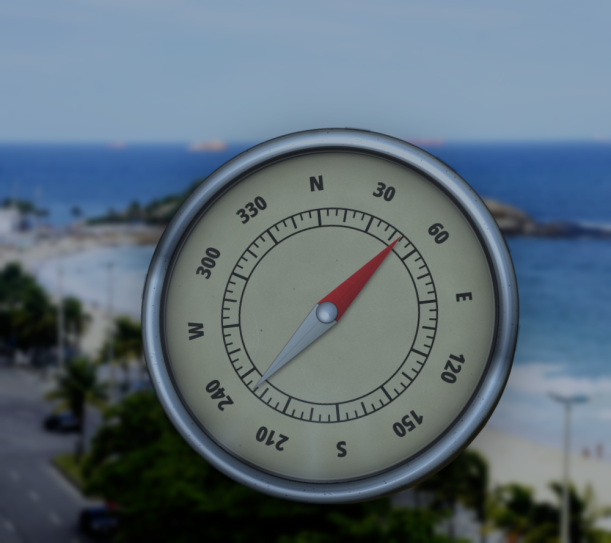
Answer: 50°
